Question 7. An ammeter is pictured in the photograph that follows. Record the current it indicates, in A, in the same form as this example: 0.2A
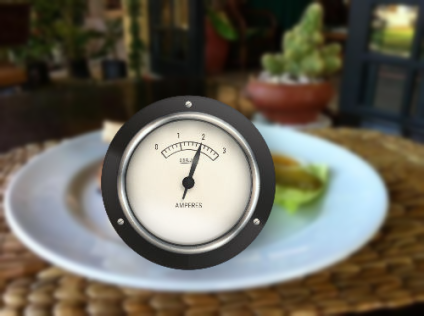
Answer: 2A
